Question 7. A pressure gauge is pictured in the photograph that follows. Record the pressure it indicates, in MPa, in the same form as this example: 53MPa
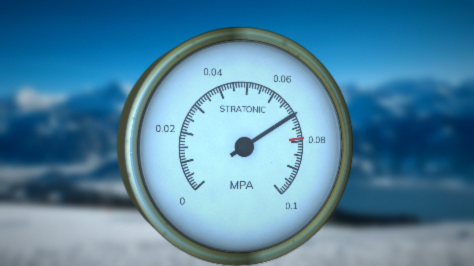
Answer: 0.07MPa
